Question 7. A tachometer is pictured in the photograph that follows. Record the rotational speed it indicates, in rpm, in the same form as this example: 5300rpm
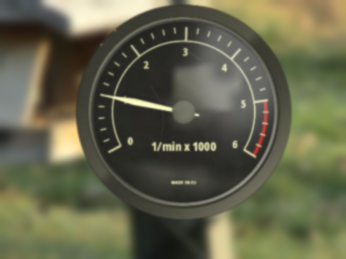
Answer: 1000rpm
